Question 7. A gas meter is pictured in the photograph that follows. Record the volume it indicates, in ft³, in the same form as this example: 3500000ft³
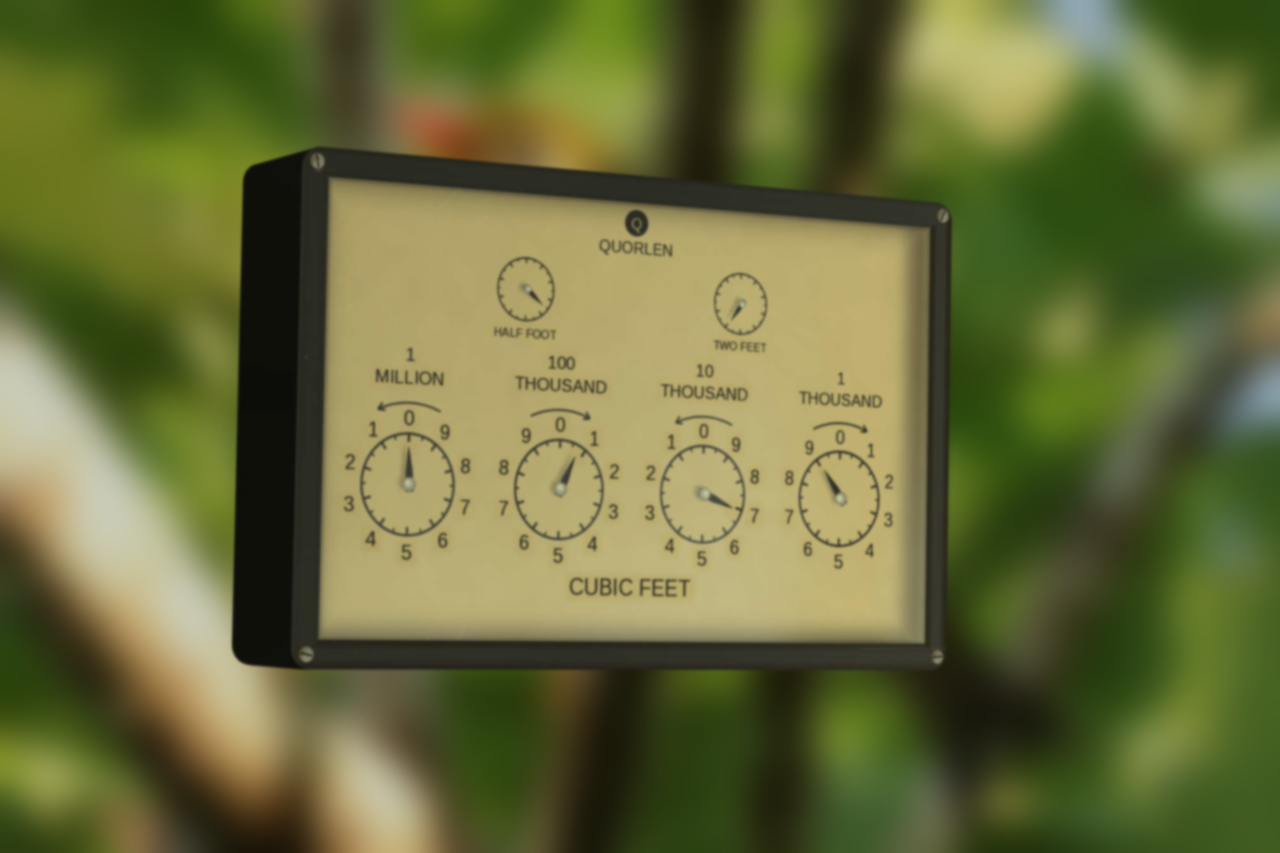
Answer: 6900ft³
